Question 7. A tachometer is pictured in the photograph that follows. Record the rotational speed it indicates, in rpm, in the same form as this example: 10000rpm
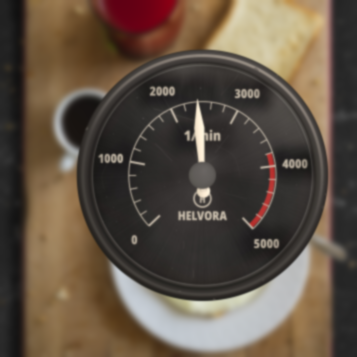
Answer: 2400rpm
